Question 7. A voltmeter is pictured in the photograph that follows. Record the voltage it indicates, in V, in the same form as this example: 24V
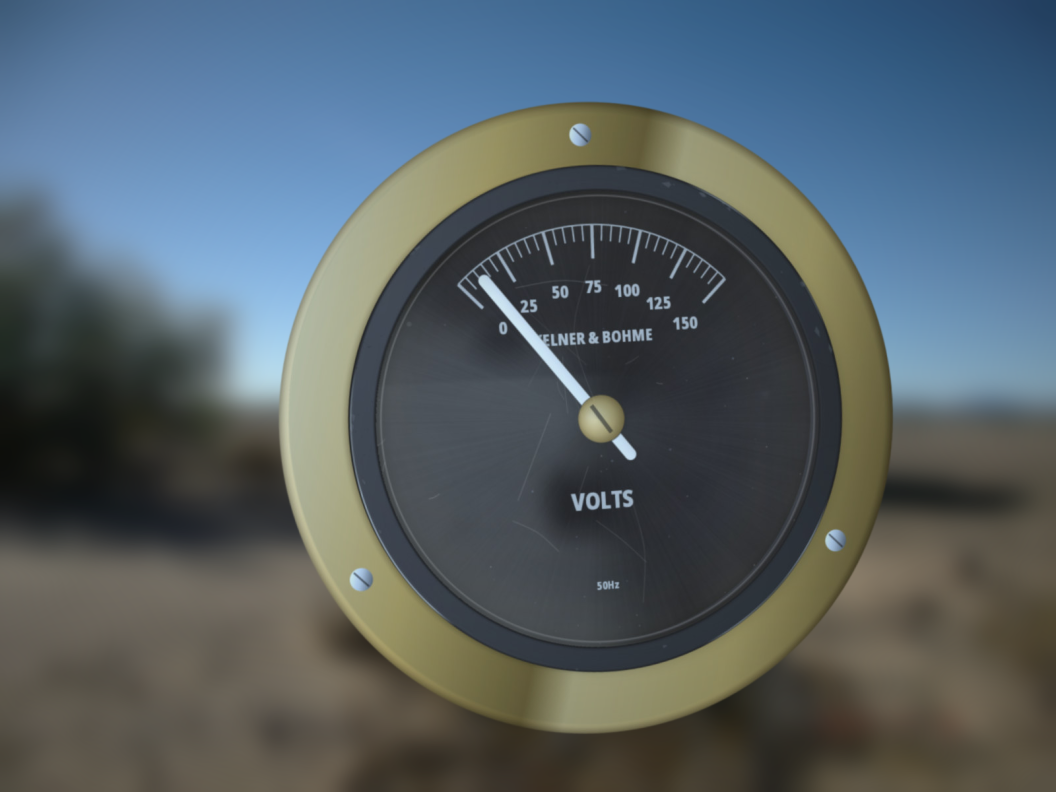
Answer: 10V
